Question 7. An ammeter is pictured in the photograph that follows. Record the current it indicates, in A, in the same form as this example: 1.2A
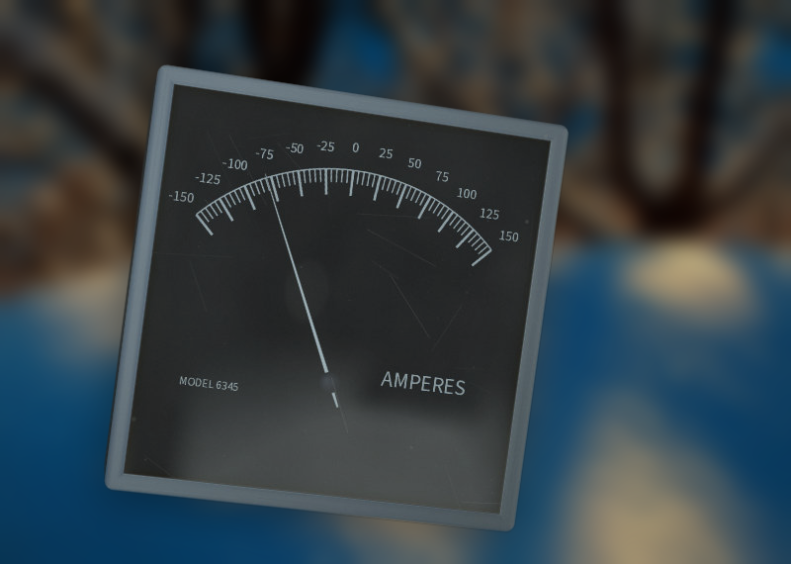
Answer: -80A
